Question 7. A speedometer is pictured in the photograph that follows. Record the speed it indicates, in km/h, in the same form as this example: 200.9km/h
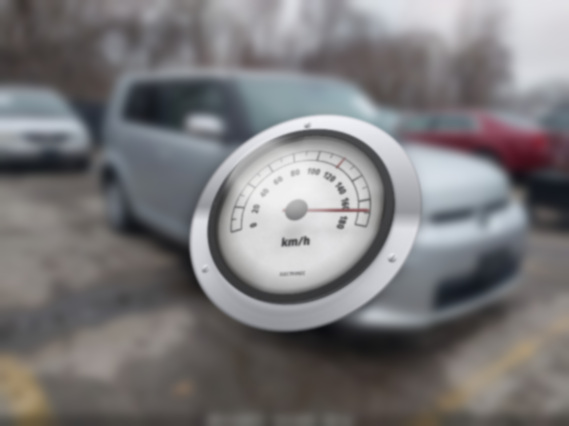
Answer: 170km/h
